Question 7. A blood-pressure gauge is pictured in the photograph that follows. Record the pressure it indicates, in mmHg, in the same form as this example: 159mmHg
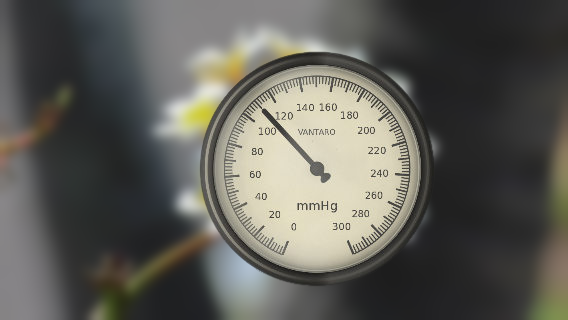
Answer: 110mmHg
